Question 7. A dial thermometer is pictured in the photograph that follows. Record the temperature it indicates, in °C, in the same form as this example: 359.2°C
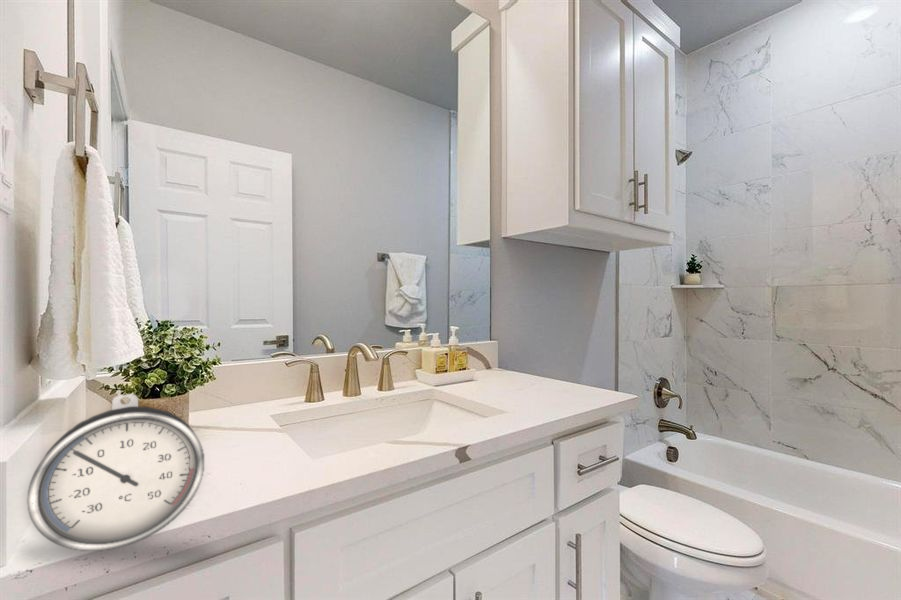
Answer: -4°C
